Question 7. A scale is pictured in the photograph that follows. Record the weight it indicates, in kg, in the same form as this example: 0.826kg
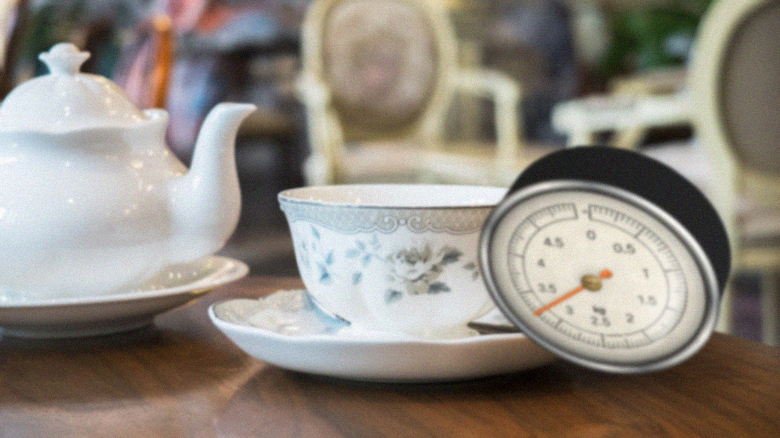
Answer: 3.25kg
